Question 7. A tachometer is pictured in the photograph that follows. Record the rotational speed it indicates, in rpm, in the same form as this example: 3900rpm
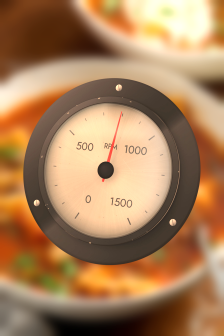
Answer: 800rpm
